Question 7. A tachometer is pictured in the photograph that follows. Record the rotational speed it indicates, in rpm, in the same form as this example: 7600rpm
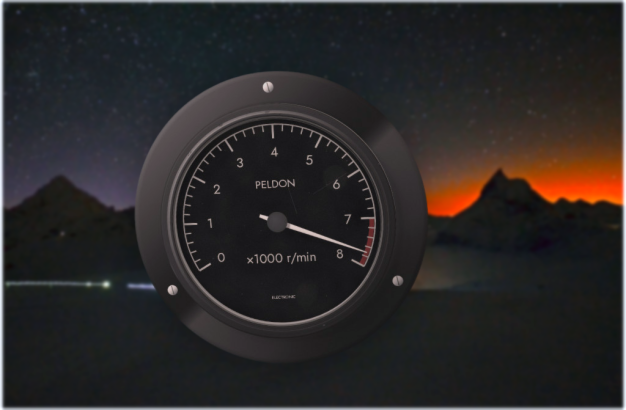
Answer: 7700rpm
